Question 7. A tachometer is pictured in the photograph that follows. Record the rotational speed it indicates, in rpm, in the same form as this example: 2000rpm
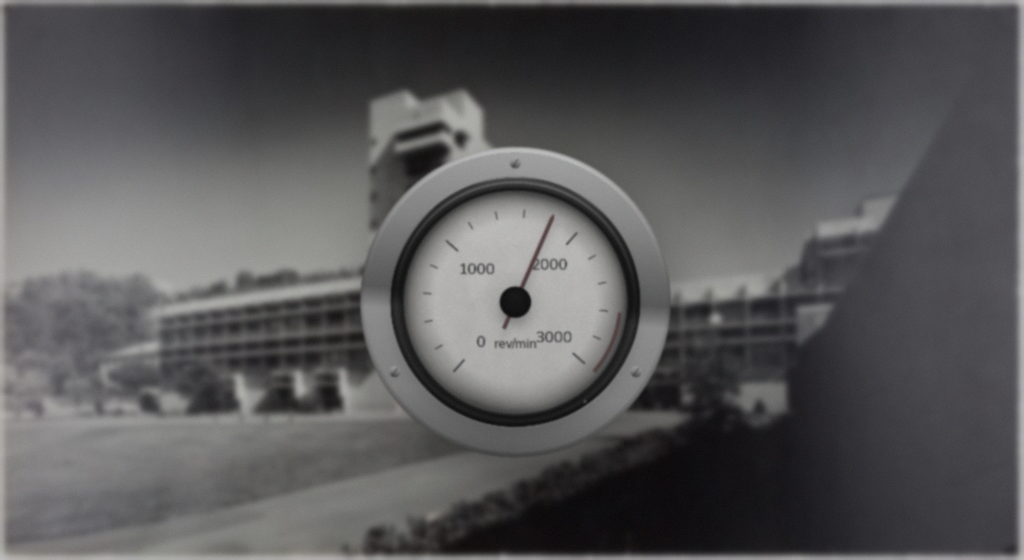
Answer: 1800rpm
